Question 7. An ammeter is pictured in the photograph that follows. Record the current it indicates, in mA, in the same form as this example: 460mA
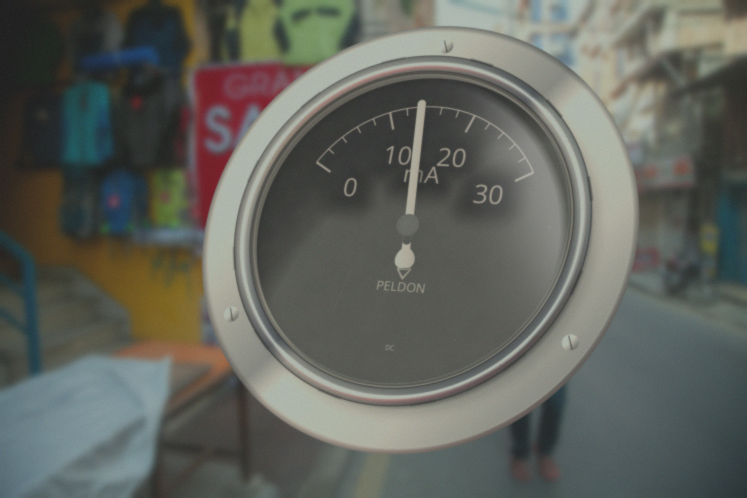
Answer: 14mA
